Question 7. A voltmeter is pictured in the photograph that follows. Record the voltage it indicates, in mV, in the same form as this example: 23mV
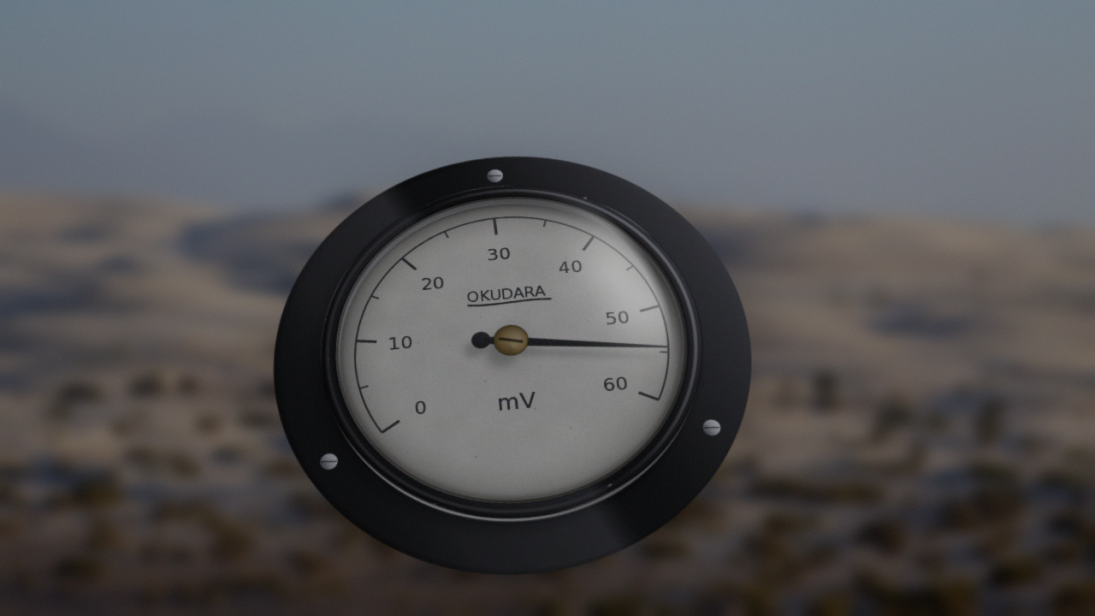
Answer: 55mV
